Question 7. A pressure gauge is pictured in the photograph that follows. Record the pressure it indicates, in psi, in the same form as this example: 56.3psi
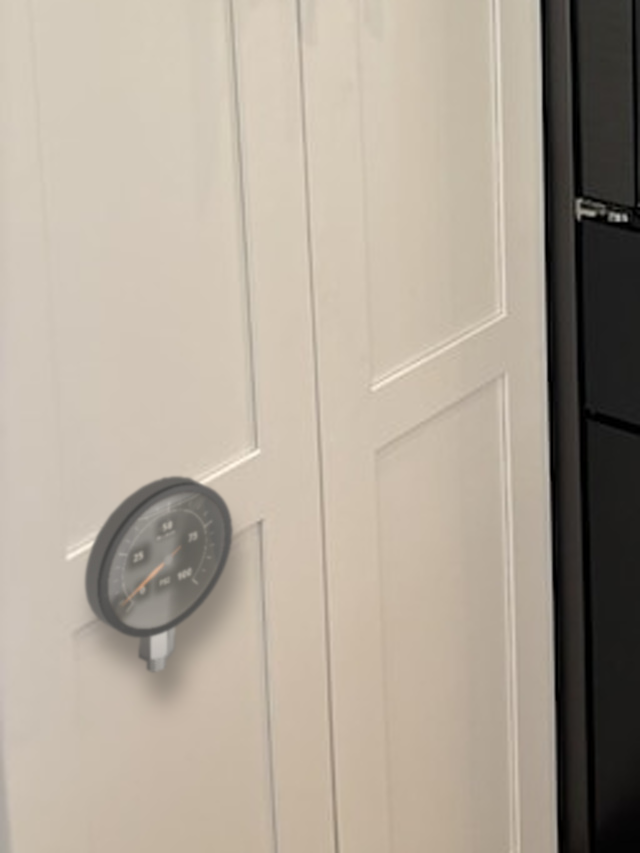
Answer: 5psi
